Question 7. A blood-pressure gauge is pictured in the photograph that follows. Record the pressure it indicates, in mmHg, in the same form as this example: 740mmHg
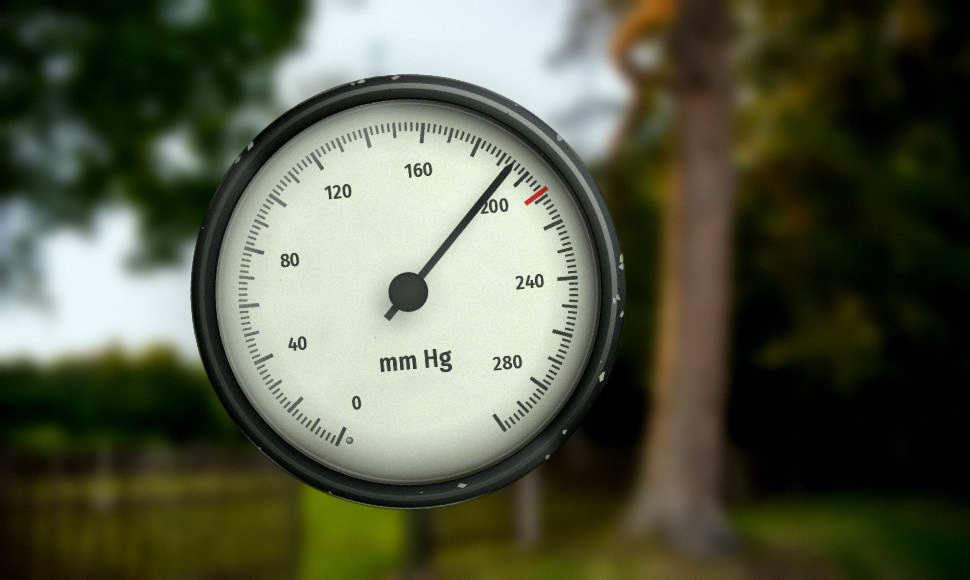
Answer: 194mmHg
